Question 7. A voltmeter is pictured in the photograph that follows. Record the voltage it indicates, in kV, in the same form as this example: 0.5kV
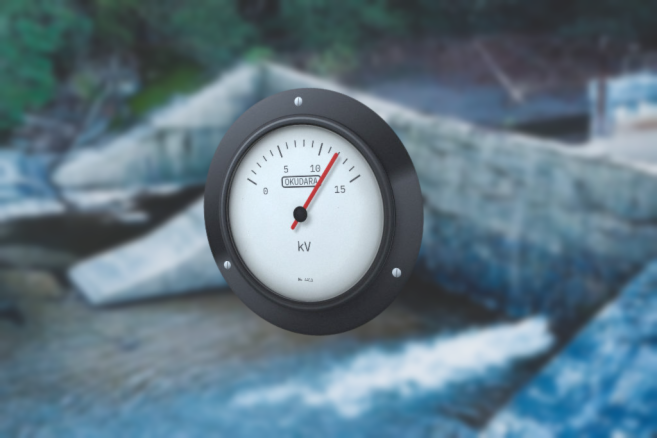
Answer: 12kV
